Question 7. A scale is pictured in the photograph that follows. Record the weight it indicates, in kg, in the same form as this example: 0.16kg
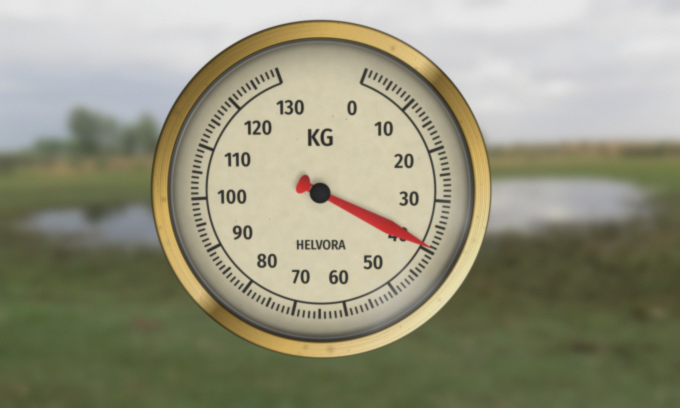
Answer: 39kg
